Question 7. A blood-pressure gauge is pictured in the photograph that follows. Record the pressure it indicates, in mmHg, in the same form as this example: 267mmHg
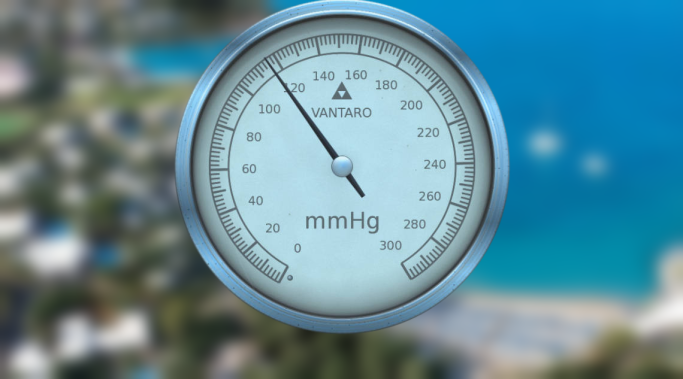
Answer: 116mmHg
